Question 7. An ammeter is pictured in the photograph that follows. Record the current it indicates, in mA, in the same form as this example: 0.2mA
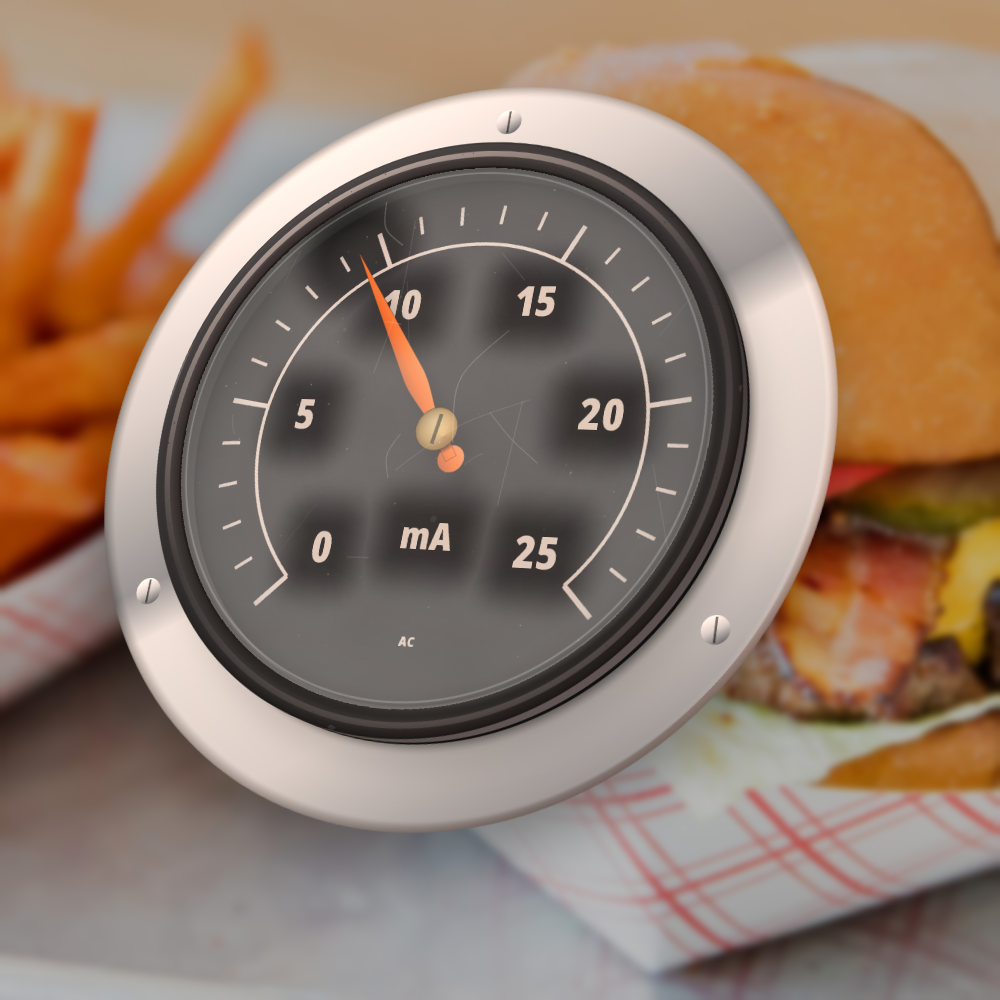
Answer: 9.5mA
